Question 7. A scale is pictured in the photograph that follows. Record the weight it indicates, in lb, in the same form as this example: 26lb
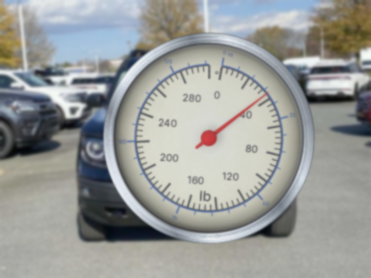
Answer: 36lb
